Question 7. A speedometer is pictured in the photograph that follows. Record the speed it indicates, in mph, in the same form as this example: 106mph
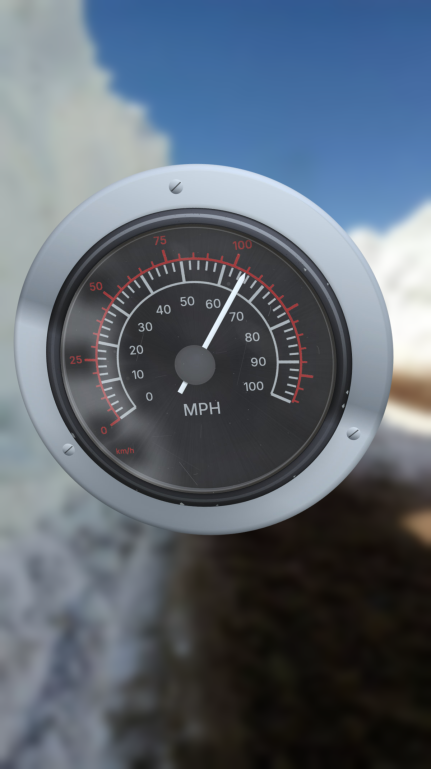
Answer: 65mph
